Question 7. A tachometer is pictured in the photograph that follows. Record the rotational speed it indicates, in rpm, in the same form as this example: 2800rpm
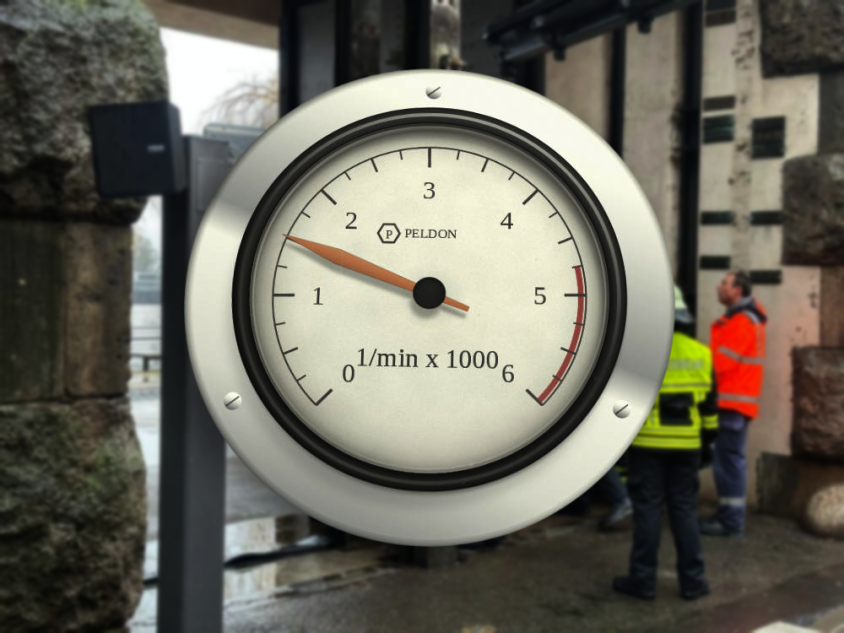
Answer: 1500rpm
